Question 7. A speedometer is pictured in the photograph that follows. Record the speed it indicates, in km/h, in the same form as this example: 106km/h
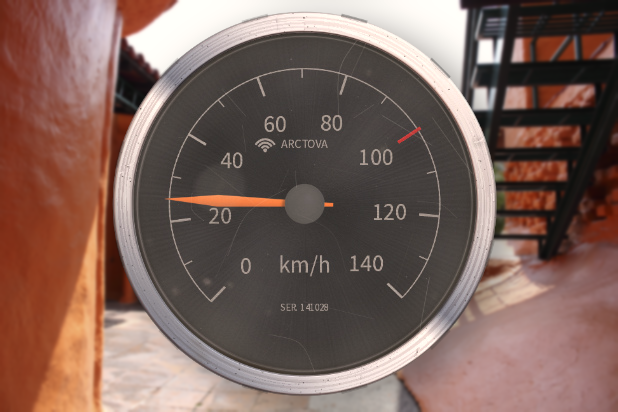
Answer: 25km/h
